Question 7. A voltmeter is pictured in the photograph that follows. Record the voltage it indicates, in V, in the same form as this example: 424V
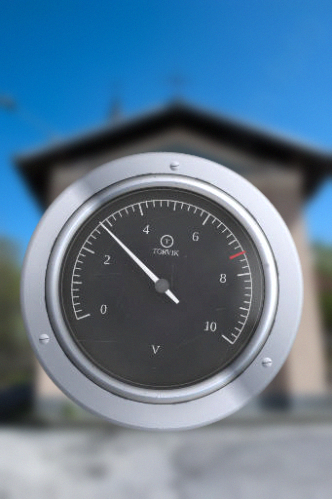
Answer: 2.8V
